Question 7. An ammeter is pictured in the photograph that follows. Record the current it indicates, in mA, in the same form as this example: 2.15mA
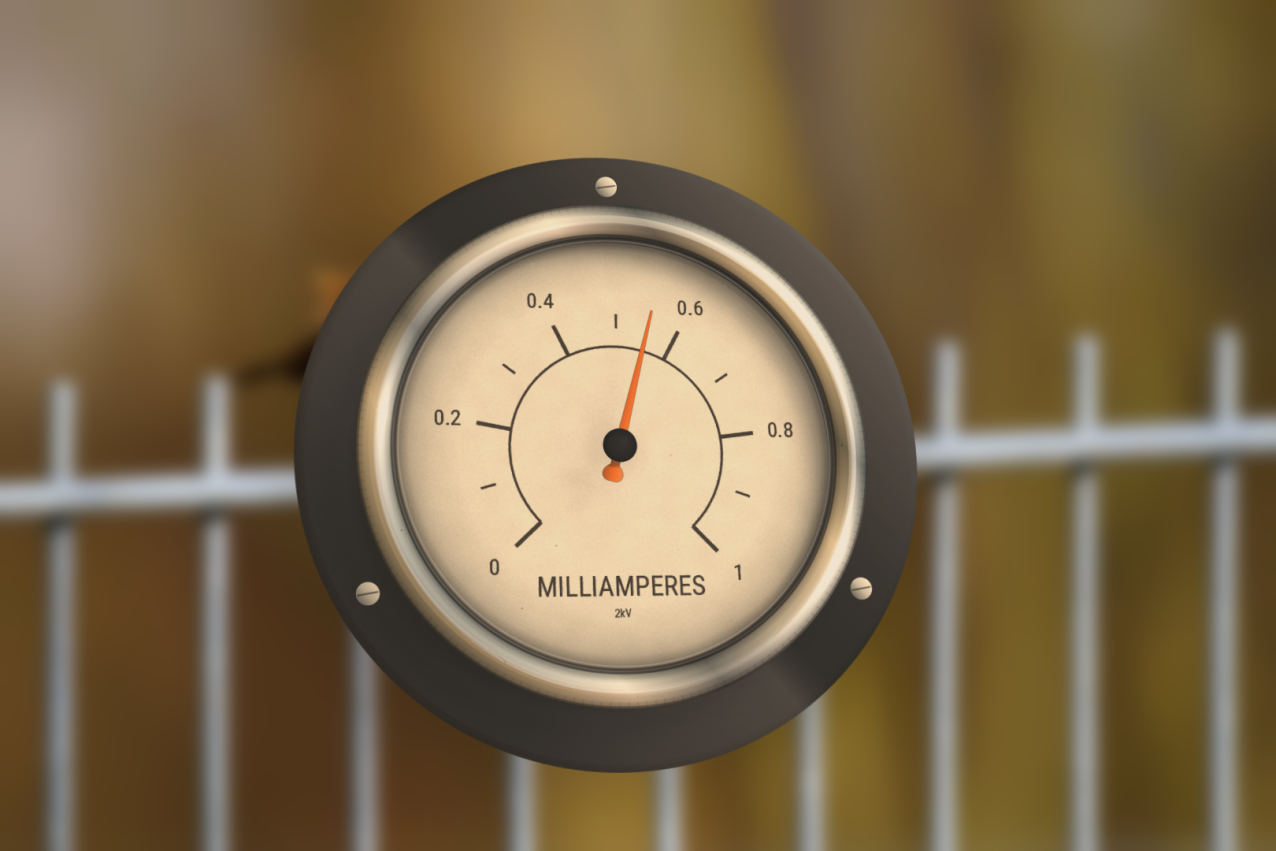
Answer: 0.55mA
